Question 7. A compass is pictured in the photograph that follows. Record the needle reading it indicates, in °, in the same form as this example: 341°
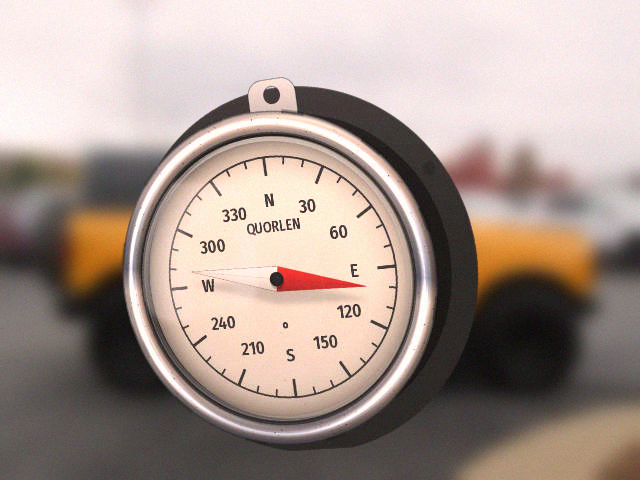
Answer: 100°
